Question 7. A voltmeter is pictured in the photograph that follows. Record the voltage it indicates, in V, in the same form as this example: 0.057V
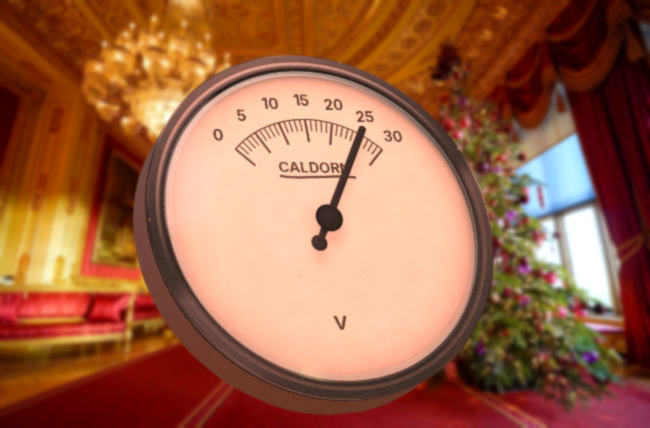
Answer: 25V
